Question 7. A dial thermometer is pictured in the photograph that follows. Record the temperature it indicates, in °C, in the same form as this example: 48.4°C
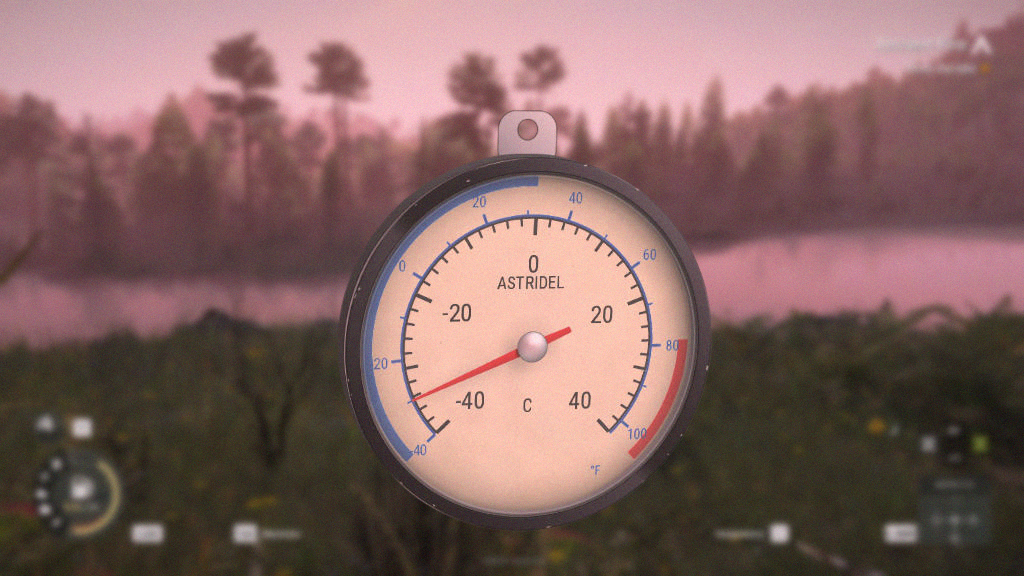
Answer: -34°C
